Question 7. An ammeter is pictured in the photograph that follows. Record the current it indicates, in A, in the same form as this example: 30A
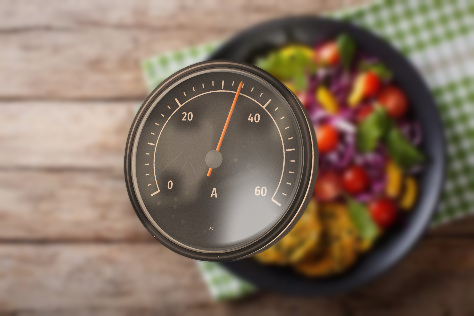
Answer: 34A
